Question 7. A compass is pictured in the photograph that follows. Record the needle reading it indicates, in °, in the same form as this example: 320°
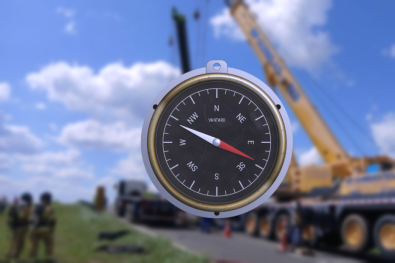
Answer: 115°
